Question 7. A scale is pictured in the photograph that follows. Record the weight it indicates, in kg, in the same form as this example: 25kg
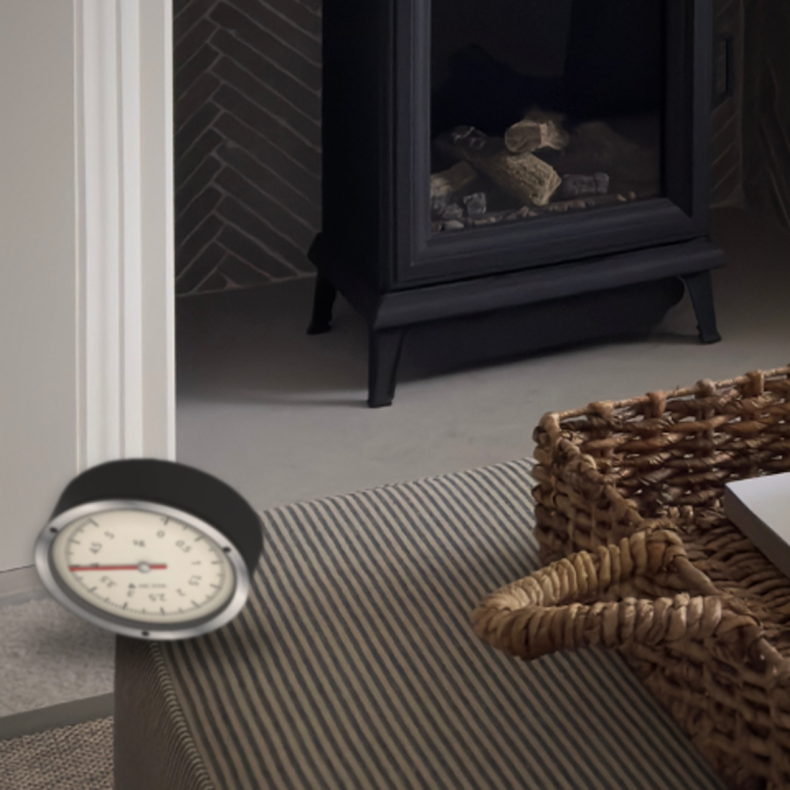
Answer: 4kg
